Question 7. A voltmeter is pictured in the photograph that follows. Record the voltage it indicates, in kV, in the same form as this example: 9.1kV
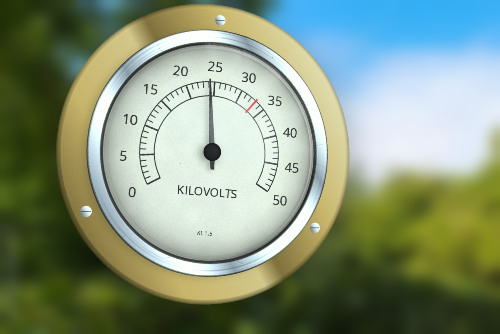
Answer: 24kV
